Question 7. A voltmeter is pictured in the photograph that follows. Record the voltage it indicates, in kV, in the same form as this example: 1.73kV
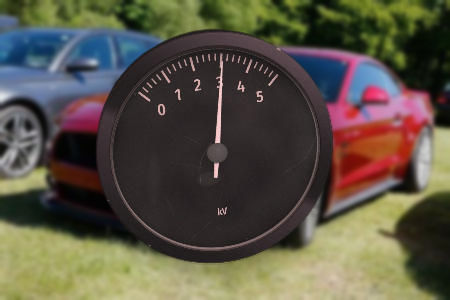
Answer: 3kV
